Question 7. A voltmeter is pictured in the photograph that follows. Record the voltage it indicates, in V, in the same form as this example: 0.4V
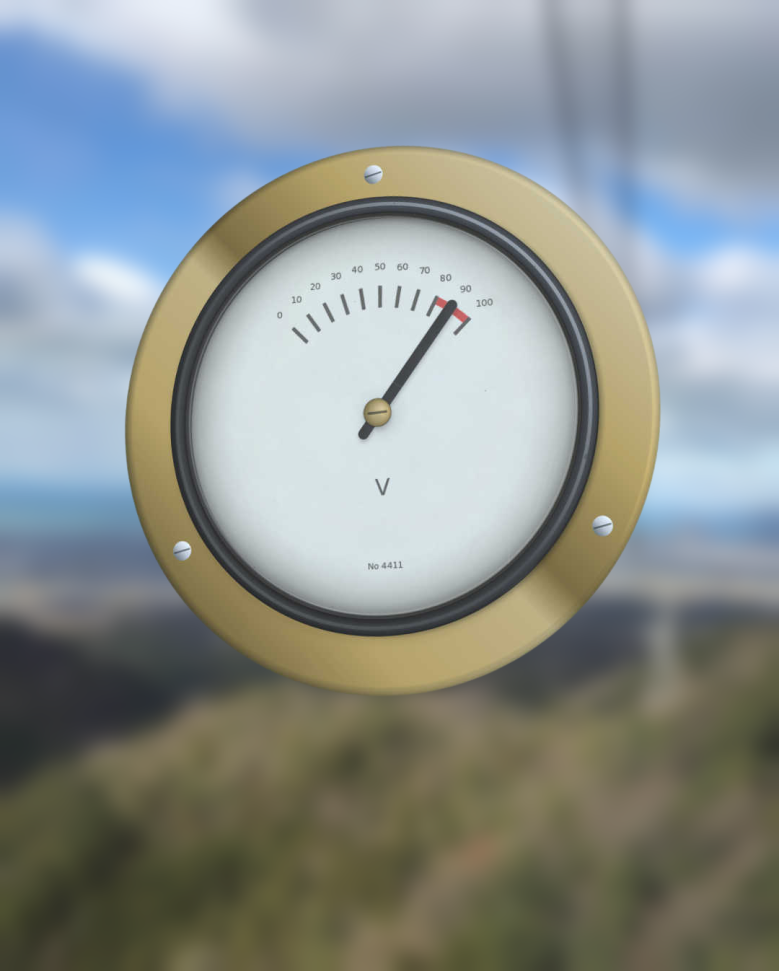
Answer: 90V
